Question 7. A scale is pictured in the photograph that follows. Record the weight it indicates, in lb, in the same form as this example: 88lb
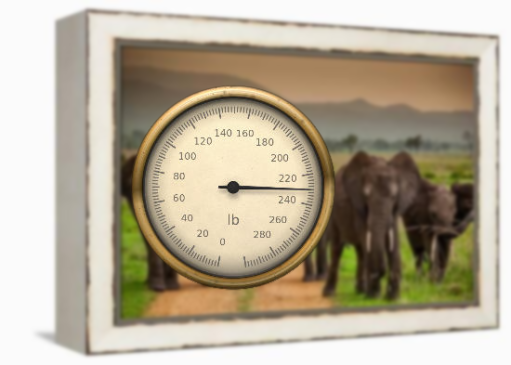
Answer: 230lb
